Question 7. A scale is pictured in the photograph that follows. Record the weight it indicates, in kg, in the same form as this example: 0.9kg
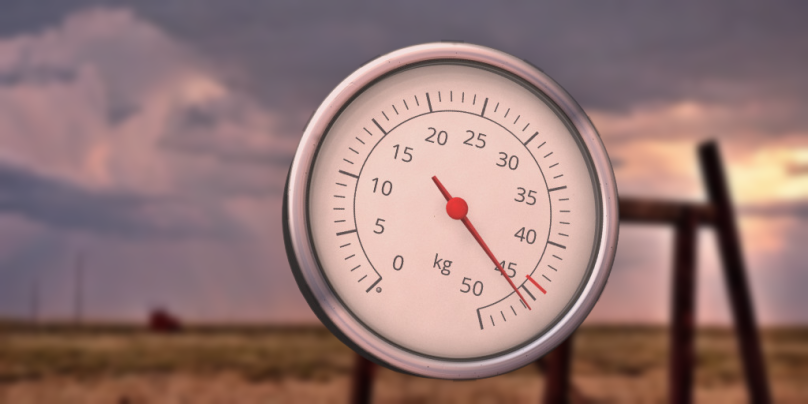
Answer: 46kg
